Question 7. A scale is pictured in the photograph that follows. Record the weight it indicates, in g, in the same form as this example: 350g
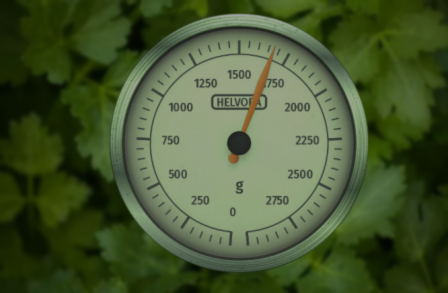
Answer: 1675g
